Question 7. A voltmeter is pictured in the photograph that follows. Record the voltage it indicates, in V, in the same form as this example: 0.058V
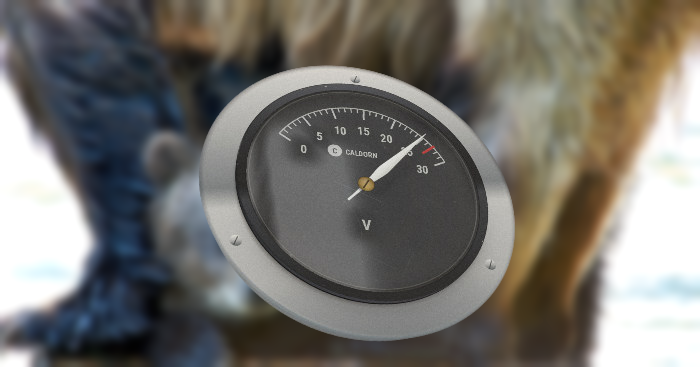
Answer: 25V
